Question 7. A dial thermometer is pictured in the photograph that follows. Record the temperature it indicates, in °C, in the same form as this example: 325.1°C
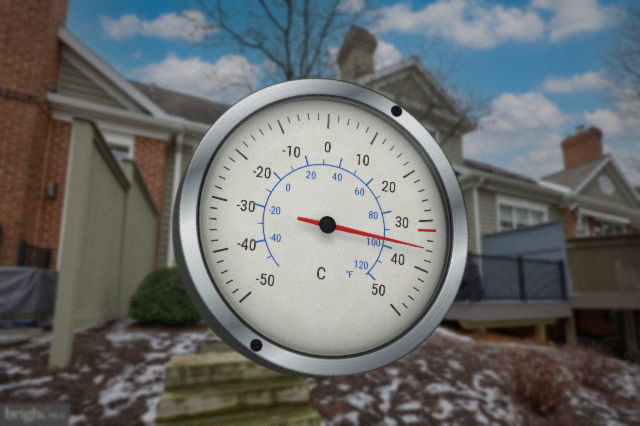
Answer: 36°C
